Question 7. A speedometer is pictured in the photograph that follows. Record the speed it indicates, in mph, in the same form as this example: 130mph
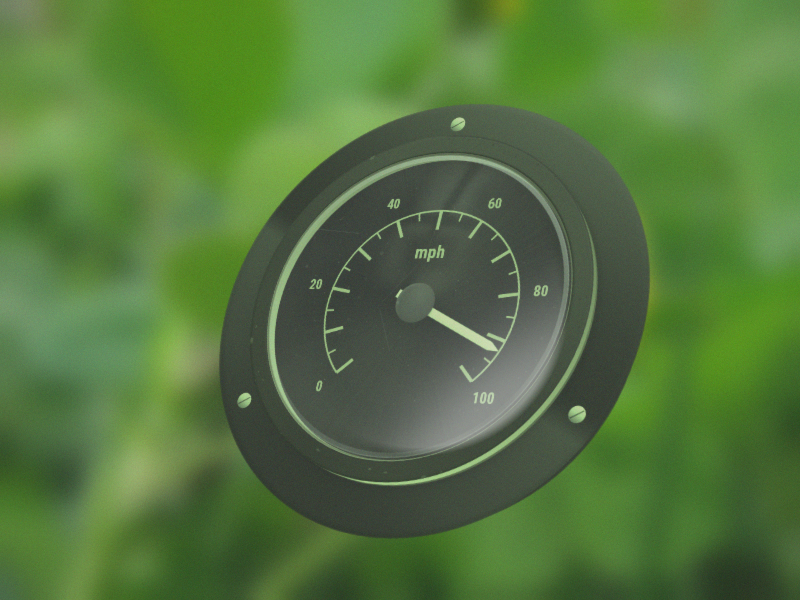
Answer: 92.5mph
